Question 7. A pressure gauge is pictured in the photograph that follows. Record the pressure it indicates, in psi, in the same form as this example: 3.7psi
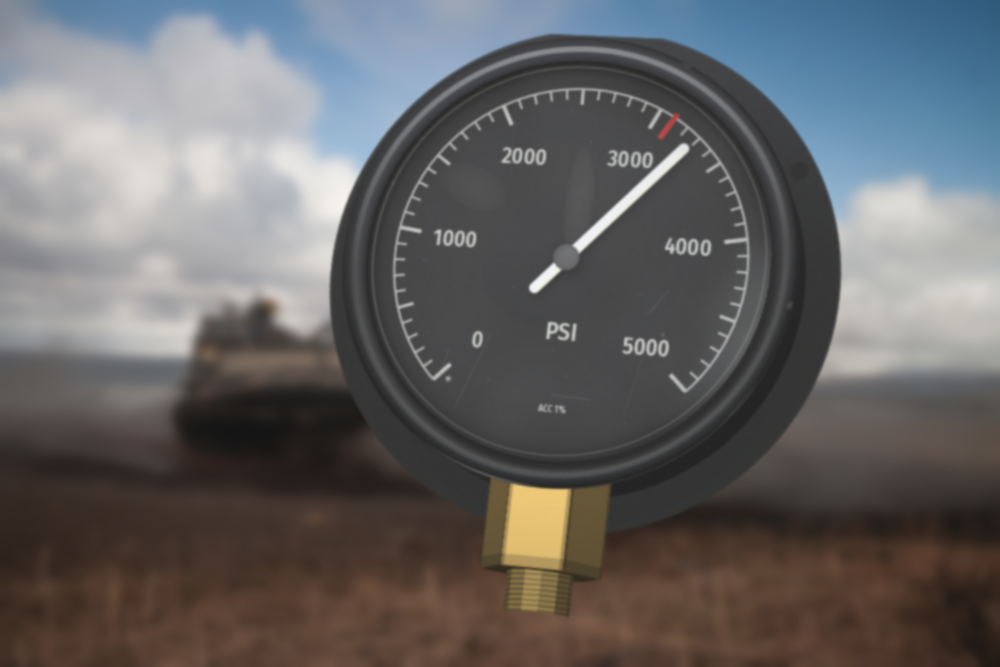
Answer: 3300psi
